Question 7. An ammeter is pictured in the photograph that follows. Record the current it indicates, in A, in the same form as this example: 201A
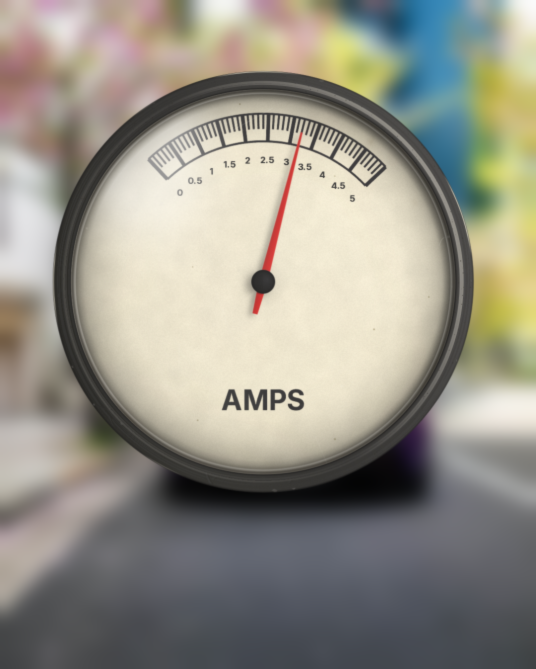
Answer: 3.2A
